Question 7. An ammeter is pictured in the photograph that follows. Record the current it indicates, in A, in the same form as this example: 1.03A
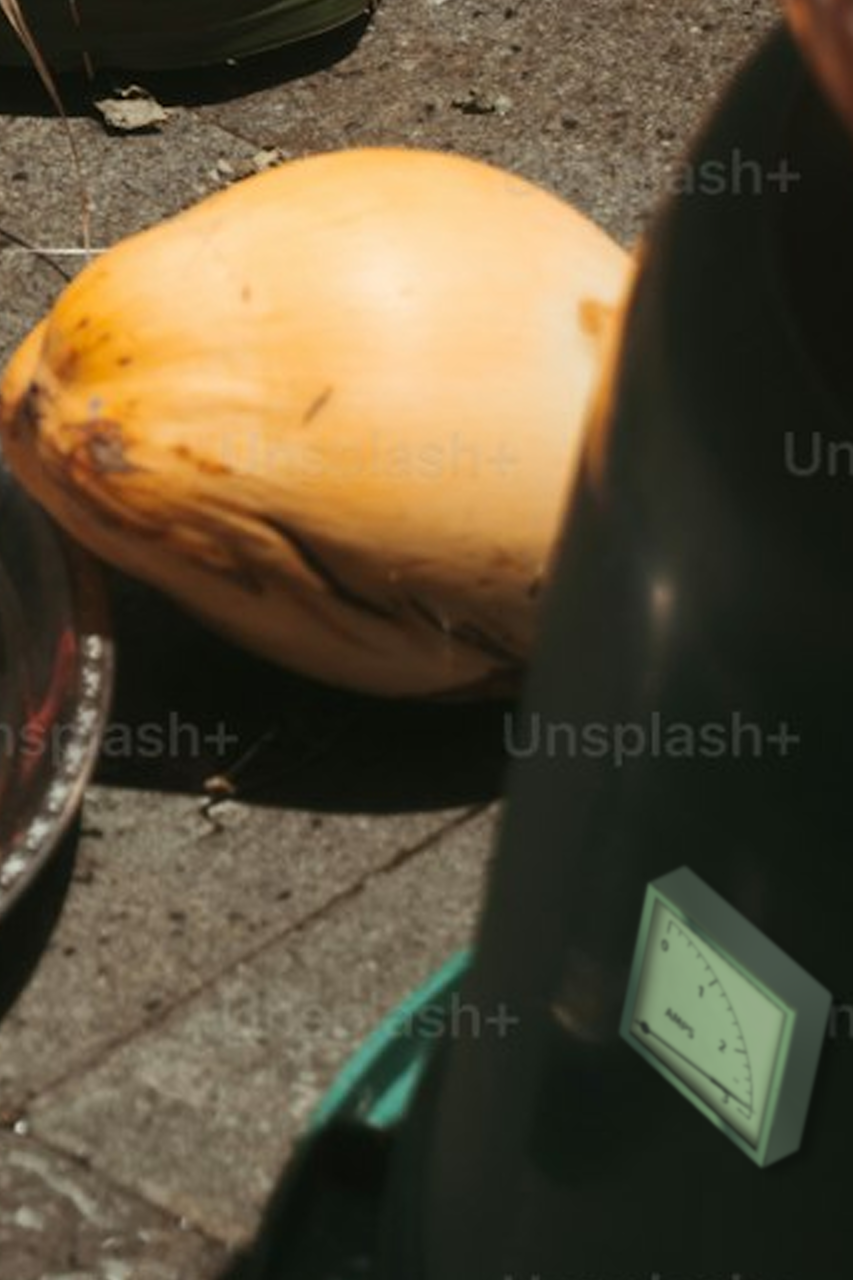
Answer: 2.8A
